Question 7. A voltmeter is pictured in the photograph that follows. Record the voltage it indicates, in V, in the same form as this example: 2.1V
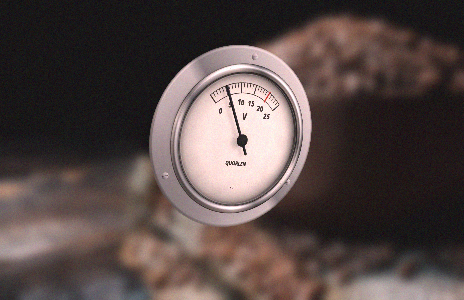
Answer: 5V
